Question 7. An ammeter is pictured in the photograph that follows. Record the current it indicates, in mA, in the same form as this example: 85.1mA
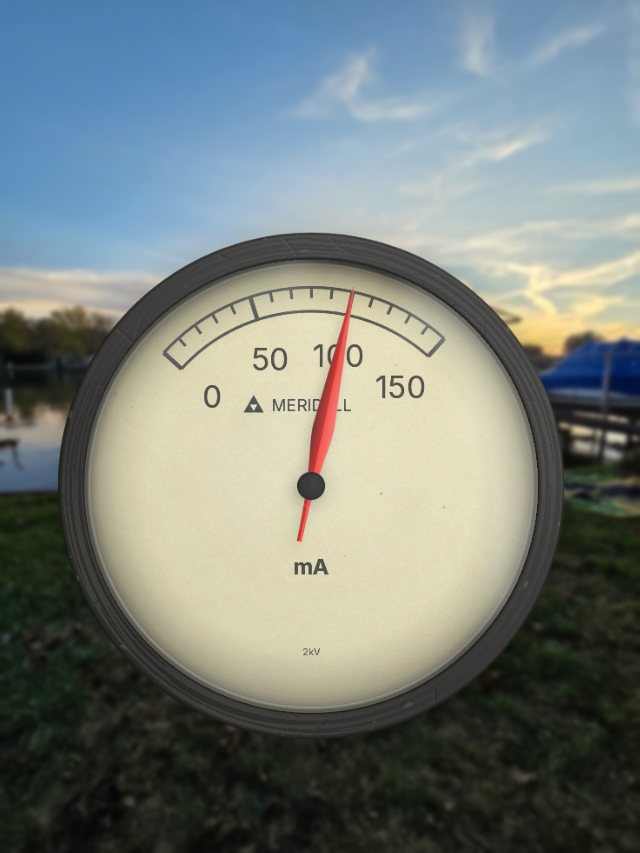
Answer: 100mA
